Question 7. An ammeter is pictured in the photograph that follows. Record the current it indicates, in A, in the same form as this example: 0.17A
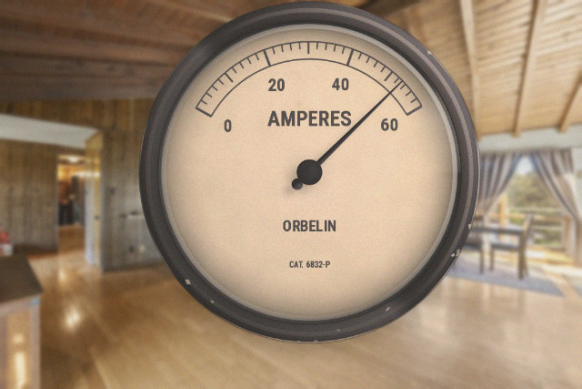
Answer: 53A
